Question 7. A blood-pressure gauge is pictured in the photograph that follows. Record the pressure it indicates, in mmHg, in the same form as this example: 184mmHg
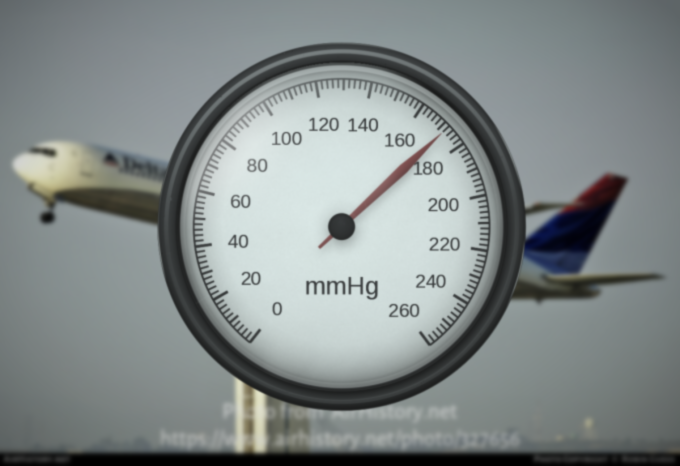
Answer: 172mmHg
